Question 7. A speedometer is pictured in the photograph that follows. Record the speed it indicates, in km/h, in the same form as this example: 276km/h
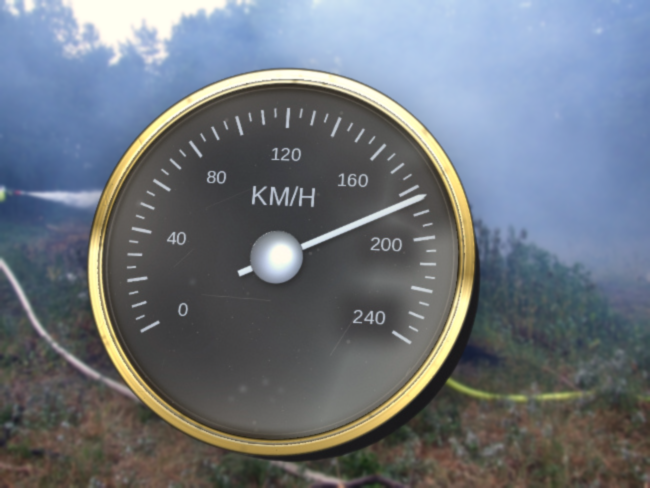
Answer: 185km/h
